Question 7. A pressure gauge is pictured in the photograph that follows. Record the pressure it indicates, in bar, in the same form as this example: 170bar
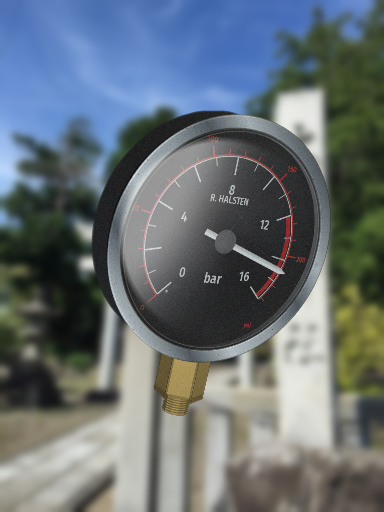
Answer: 14.5bar
